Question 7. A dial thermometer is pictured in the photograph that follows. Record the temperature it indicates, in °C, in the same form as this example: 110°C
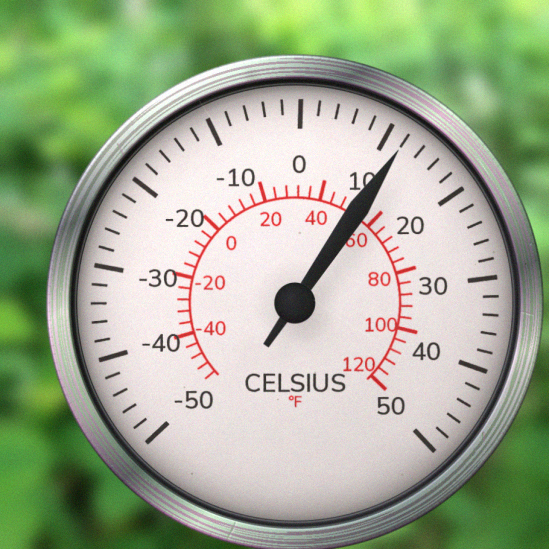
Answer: 12°C
